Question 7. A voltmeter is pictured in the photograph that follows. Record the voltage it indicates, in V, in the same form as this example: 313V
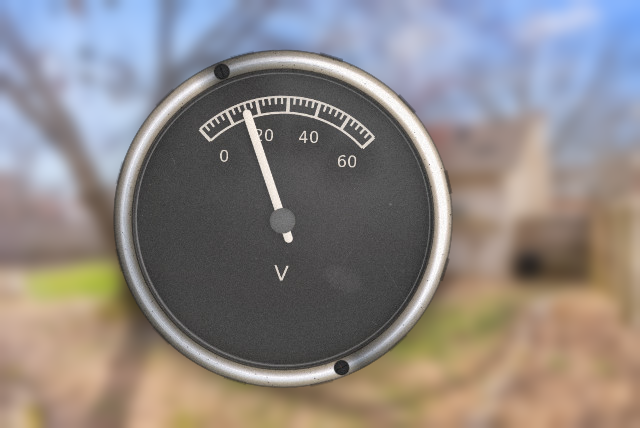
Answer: 16V
